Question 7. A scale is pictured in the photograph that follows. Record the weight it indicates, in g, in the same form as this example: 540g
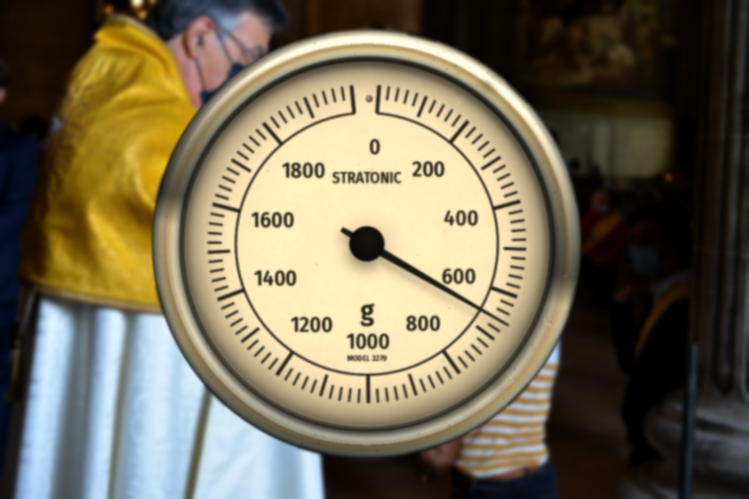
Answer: 660g
